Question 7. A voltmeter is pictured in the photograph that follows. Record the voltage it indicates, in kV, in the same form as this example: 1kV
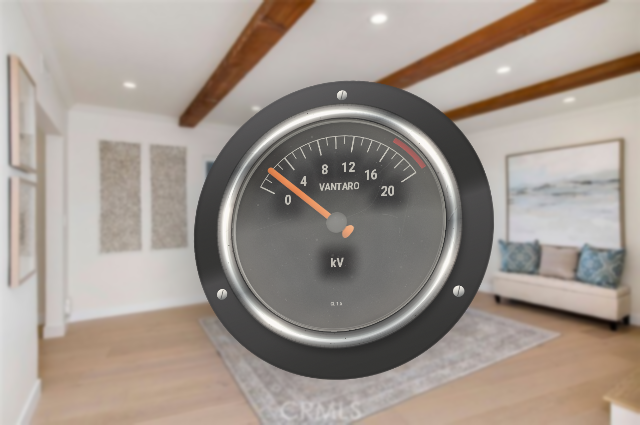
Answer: 2kV
